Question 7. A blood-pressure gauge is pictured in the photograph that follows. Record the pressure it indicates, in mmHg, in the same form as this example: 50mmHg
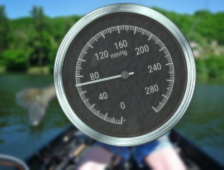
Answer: 70mmHg
